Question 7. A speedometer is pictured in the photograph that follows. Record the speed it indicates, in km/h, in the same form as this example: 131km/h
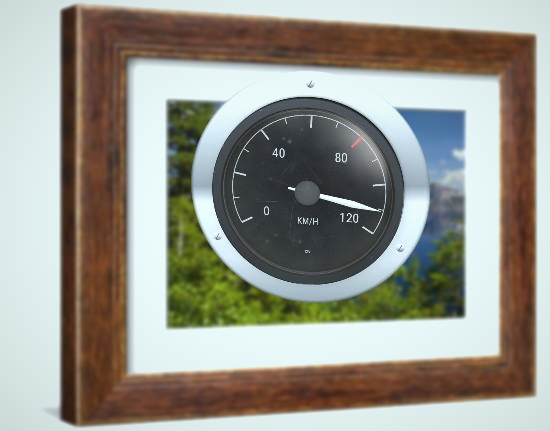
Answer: 110km/h
